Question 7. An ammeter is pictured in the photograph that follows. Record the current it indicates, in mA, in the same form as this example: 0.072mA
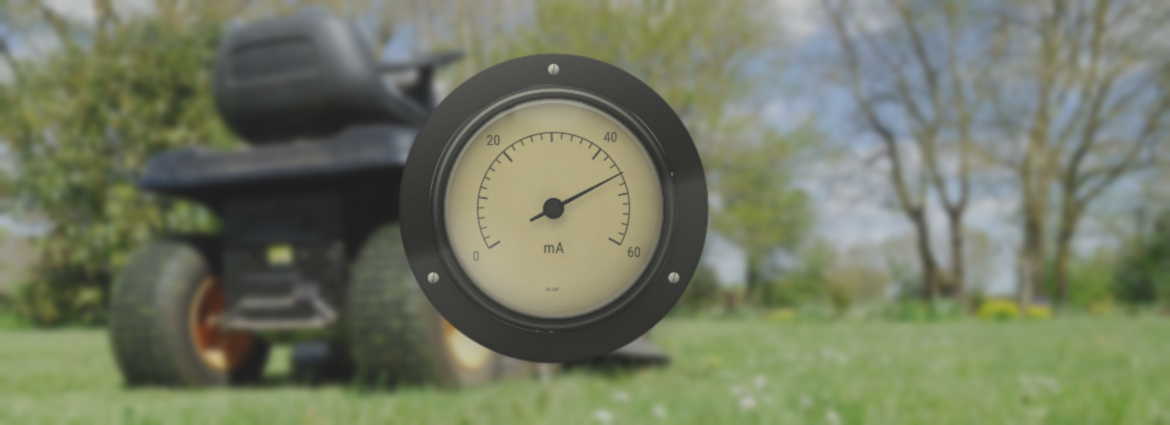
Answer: 46mA
